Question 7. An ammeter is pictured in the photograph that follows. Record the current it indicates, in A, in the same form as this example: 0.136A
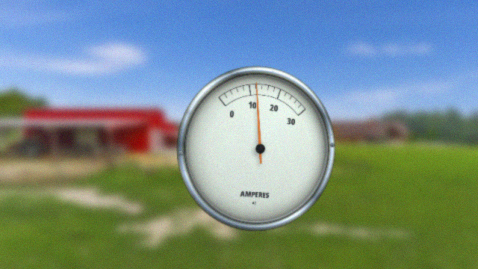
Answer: 12A
